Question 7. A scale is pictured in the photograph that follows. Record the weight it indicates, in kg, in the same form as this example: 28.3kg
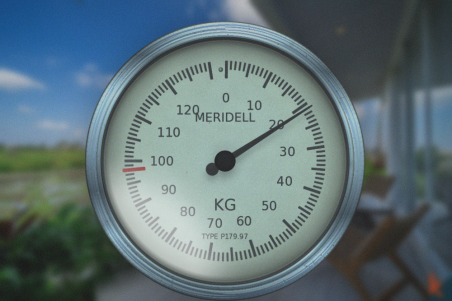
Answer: 21kg
